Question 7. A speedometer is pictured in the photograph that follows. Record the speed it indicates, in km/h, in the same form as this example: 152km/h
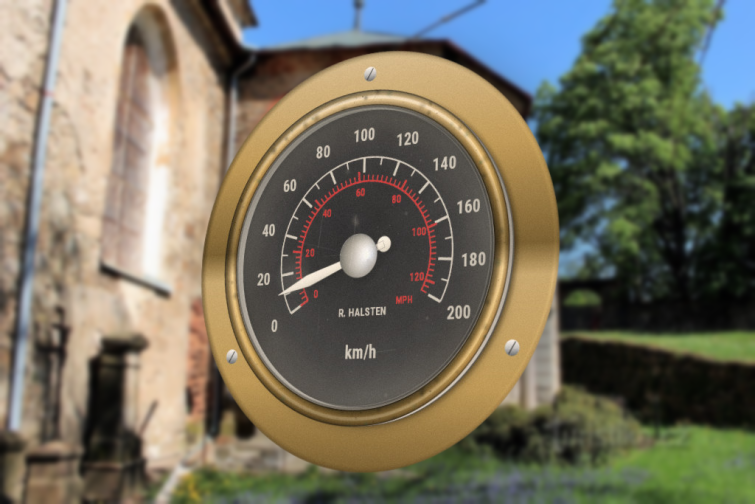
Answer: 10km/h
